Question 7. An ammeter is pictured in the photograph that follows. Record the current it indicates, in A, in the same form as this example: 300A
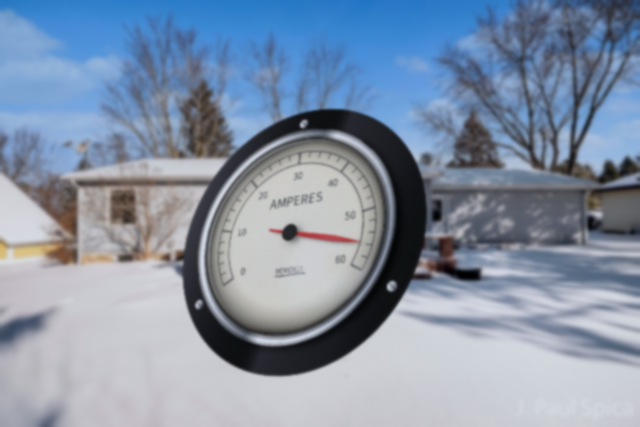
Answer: 56A
